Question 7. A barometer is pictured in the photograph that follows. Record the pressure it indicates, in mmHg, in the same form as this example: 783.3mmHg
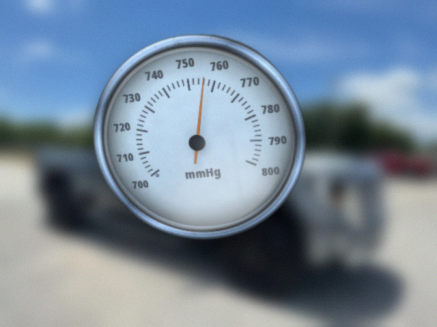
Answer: 756mmHg
